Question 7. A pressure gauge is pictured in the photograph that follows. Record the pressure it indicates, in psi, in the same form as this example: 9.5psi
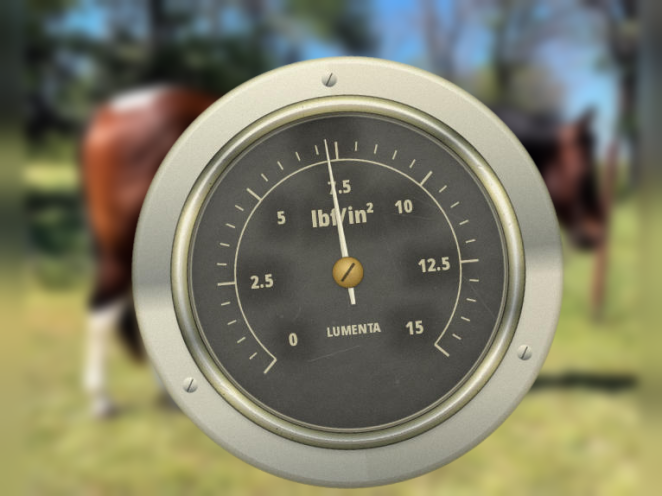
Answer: 7.25psi
